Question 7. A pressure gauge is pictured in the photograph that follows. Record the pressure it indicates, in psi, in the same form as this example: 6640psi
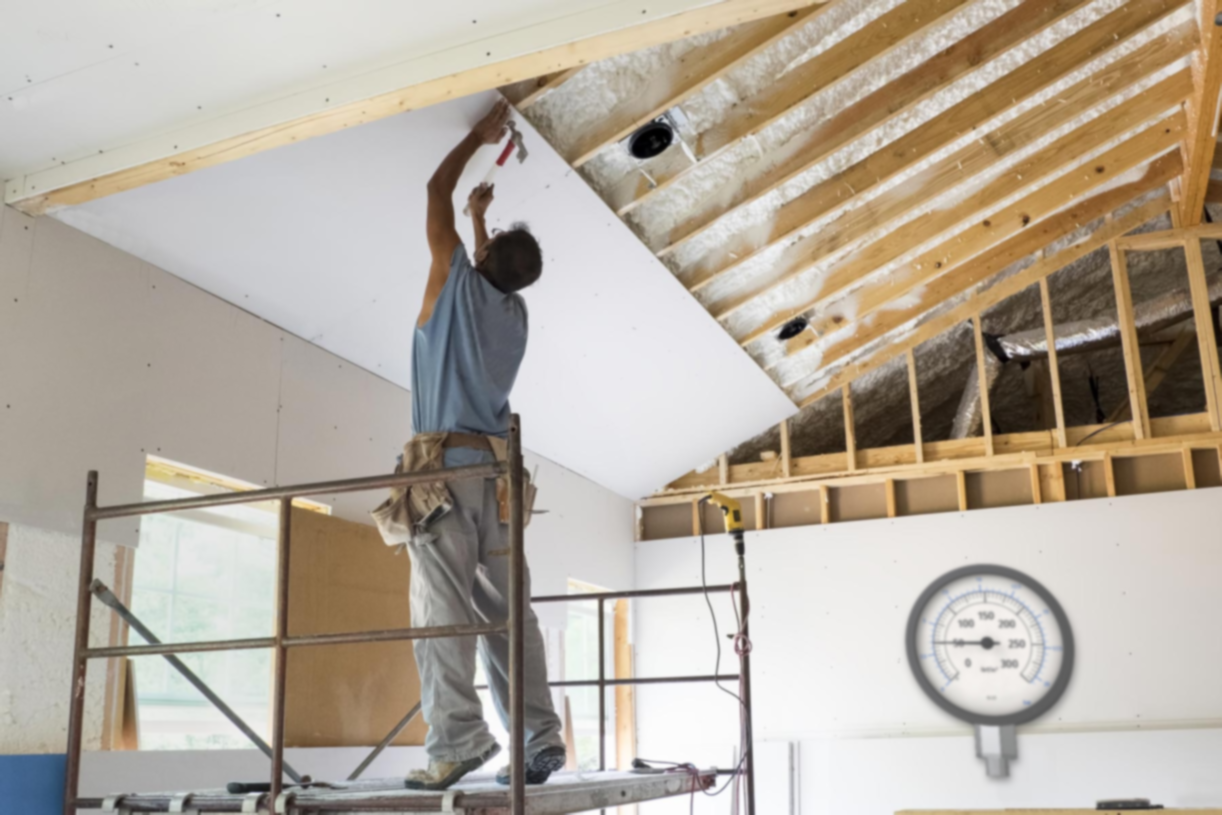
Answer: 50psi
